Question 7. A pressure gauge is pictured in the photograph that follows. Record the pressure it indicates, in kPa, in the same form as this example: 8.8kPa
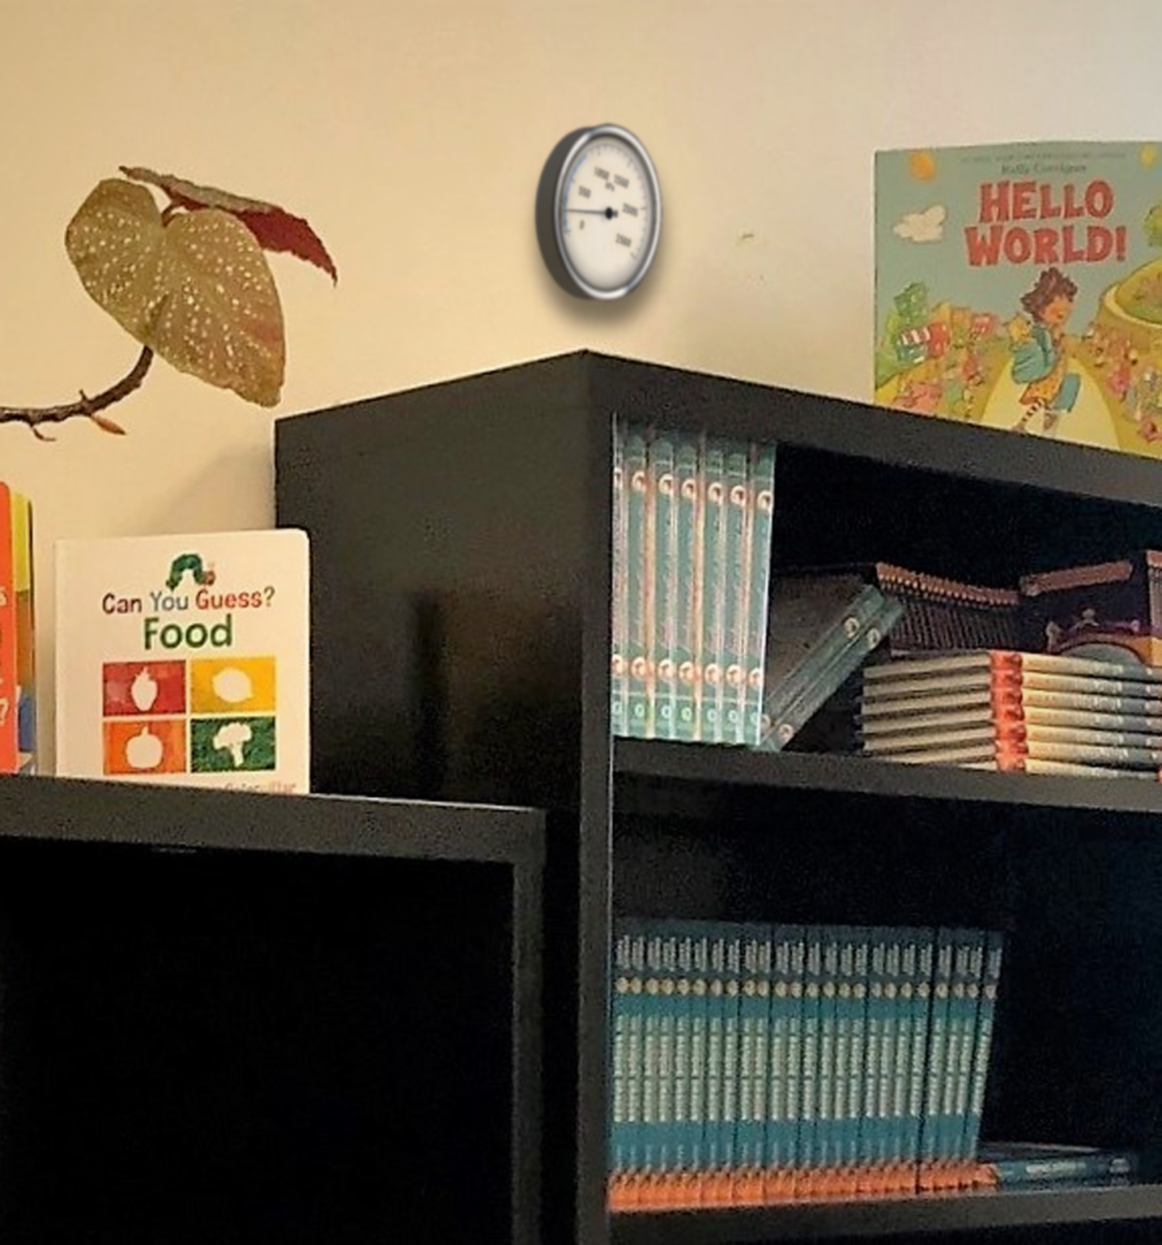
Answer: 200kPa
